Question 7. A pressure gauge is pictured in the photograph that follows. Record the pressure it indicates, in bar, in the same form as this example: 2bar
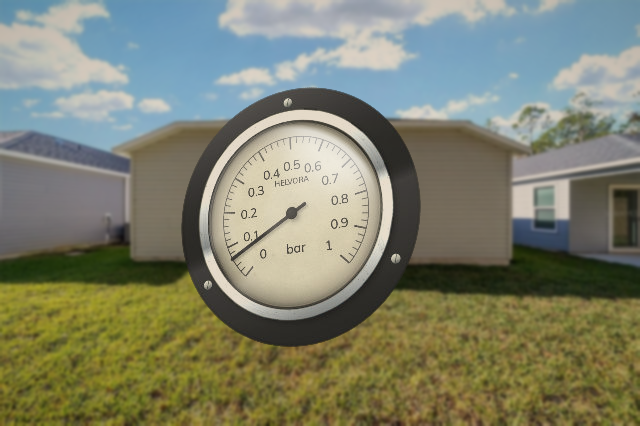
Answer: 0.06bar
